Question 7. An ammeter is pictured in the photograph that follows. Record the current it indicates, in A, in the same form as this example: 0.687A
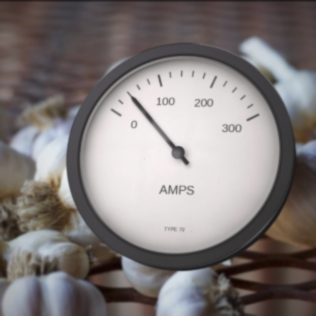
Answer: 40A
